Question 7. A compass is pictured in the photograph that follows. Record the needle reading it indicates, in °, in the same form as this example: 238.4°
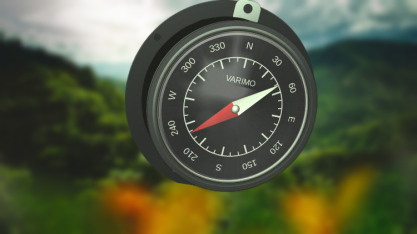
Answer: 230°
